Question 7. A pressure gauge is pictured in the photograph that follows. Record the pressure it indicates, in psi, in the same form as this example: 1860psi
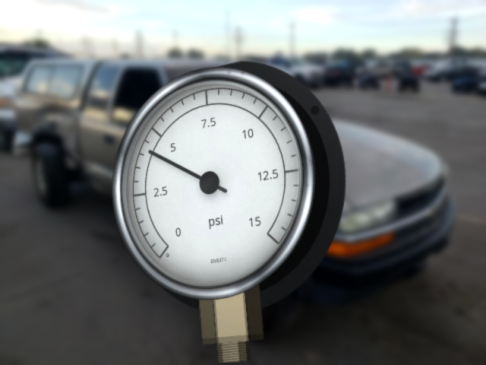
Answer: 4.25psi
